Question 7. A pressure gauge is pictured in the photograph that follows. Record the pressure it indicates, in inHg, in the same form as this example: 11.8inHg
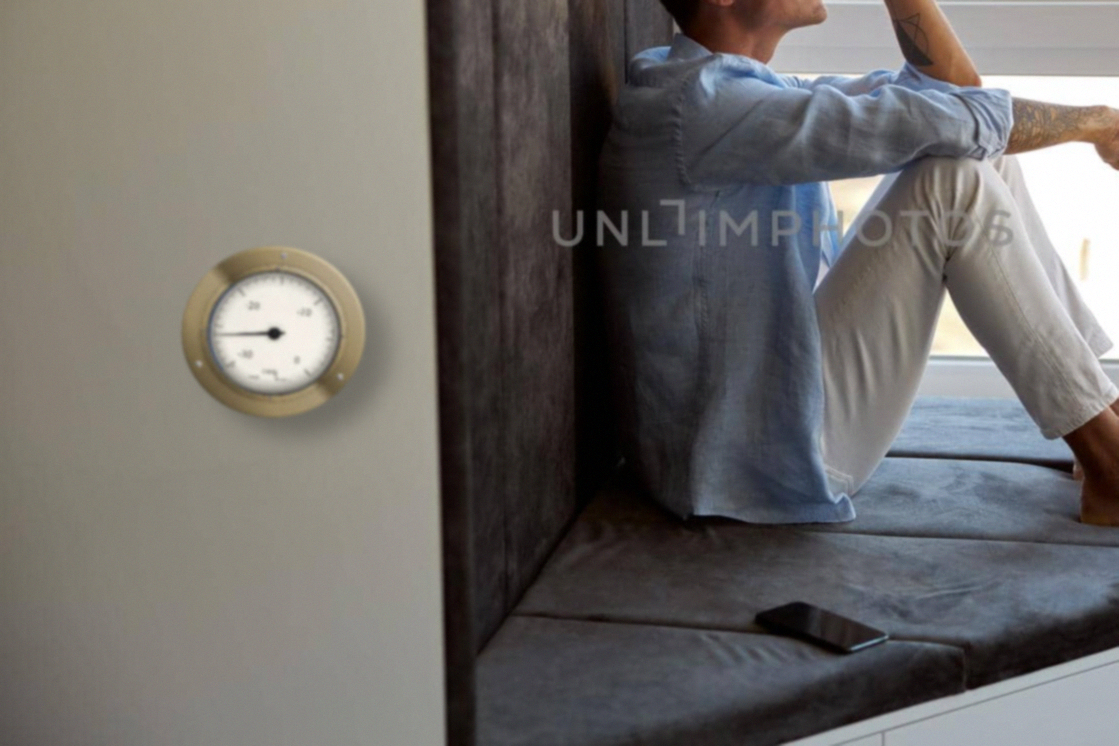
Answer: -26inHg
